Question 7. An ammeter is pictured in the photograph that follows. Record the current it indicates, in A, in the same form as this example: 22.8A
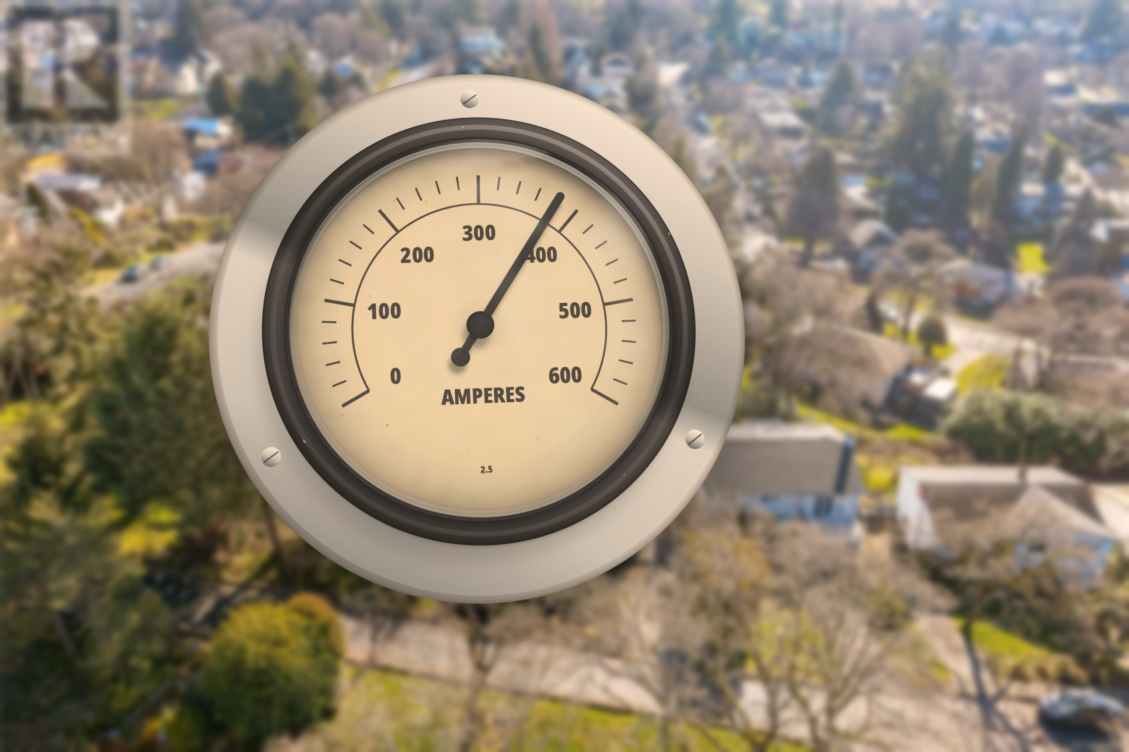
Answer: 380A
